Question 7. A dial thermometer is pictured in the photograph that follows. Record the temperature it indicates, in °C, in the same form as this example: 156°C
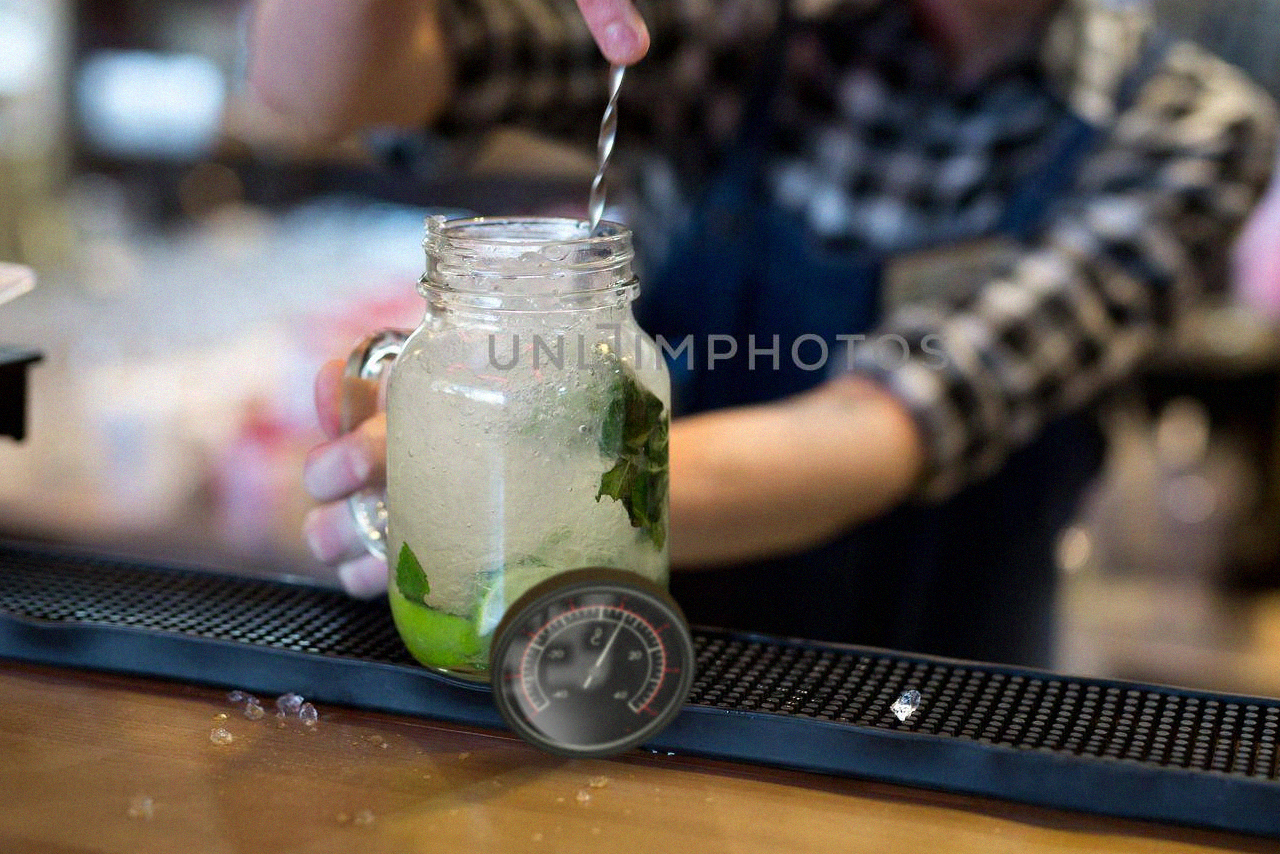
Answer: 6°C
